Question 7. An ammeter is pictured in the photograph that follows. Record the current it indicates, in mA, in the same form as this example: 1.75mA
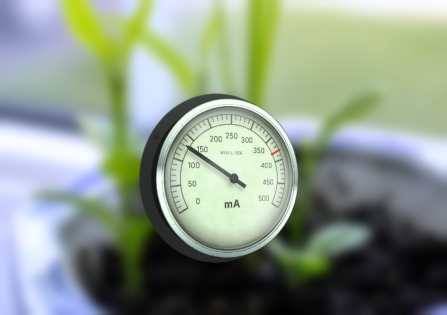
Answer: 130mA
